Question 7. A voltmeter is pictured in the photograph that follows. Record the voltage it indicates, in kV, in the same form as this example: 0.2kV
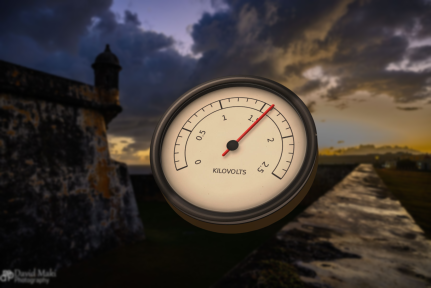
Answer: 1.6kV
